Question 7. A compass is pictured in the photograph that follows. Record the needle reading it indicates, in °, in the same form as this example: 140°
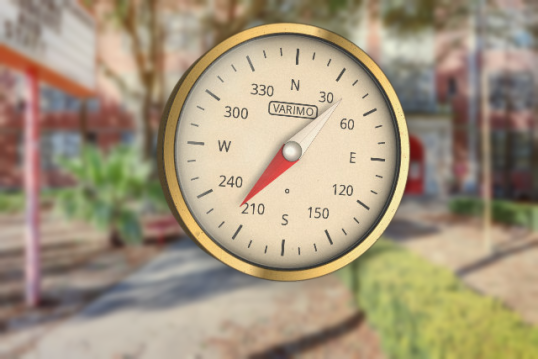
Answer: 220°
